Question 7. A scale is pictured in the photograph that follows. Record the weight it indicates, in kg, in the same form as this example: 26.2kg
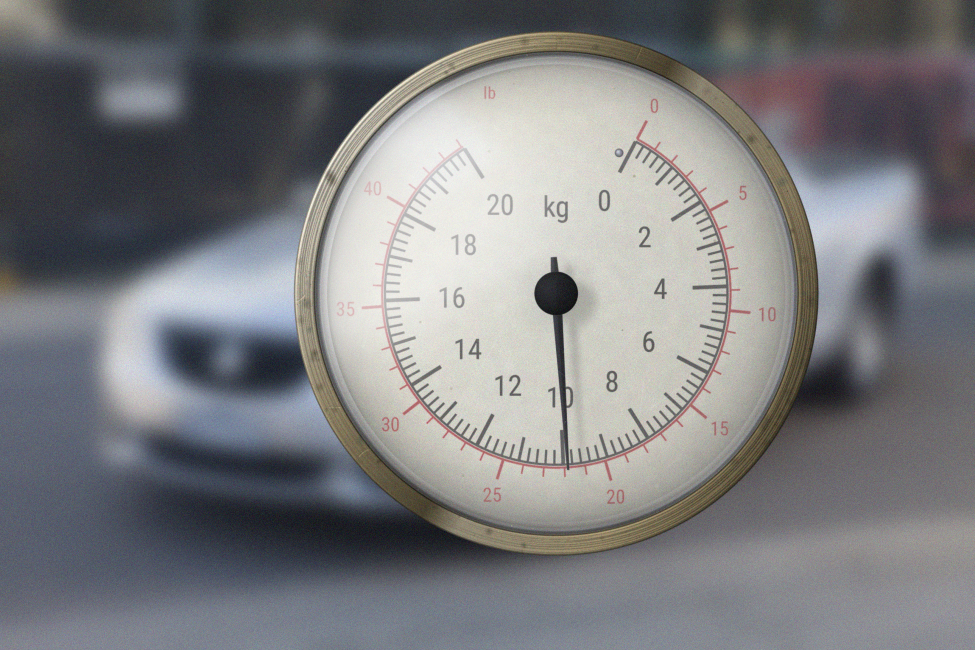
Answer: 9.9kg
